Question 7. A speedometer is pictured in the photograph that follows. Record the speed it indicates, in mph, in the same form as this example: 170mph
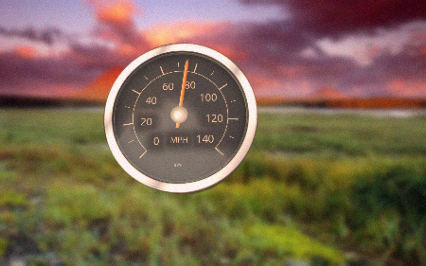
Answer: 75mph
